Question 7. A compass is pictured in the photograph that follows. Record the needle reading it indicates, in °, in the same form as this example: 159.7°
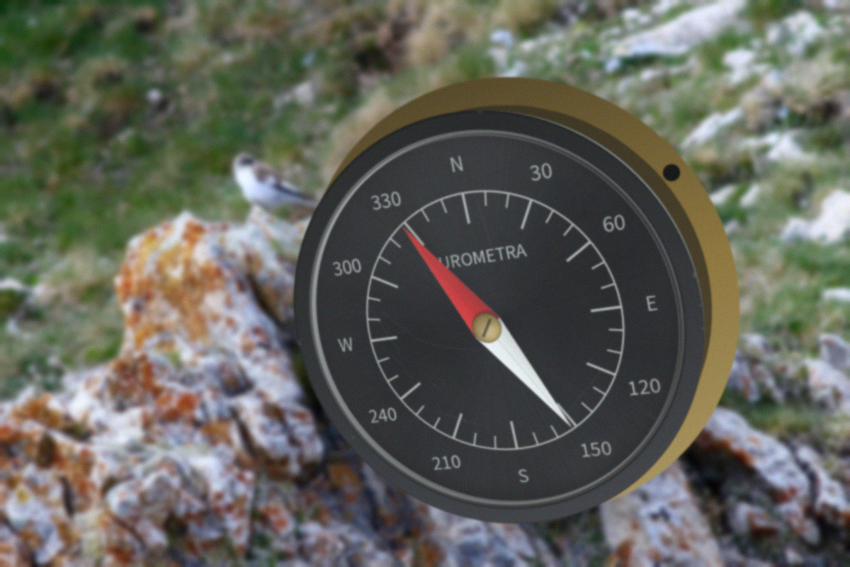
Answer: 330°
